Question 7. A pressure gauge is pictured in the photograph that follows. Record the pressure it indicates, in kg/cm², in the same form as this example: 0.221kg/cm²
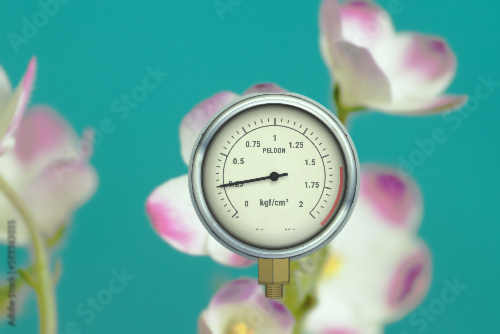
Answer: 0.25kg/cm²
